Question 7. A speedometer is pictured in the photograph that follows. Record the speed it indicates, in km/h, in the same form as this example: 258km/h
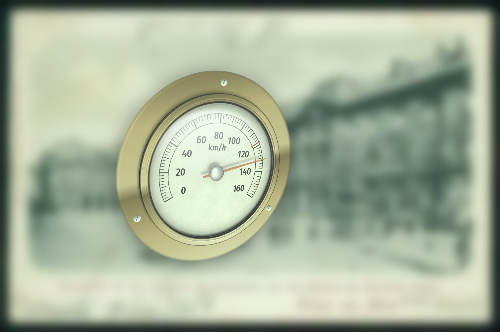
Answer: 130km/h
